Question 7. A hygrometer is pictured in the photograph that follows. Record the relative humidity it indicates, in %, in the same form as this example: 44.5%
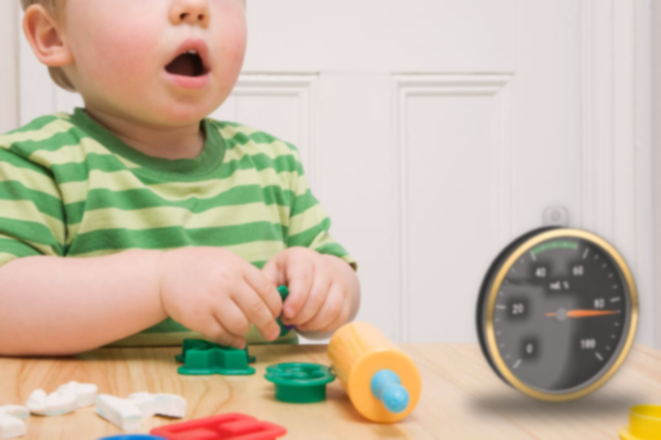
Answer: 84%
